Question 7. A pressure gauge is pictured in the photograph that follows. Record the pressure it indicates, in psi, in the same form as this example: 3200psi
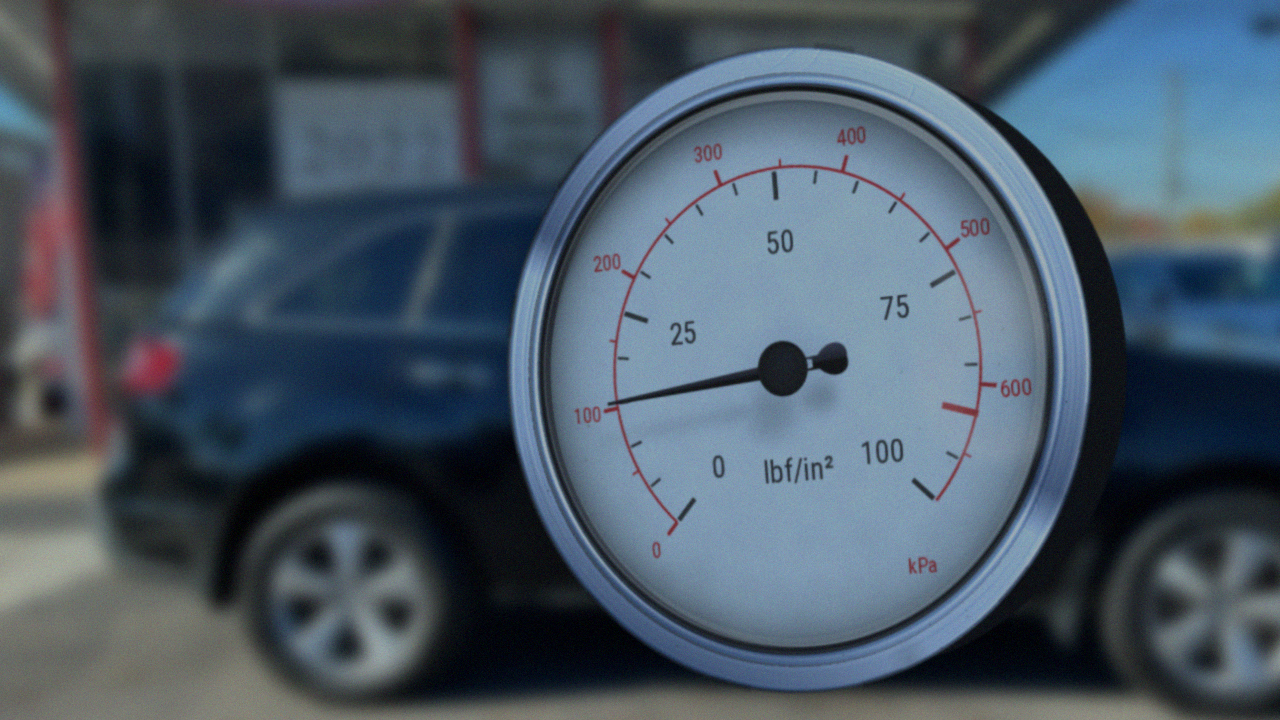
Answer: 15psi
